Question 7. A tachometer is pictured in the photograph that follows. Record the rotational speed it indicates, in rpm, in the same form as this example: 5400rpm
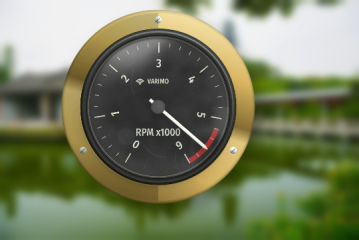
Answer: 5600rpm
